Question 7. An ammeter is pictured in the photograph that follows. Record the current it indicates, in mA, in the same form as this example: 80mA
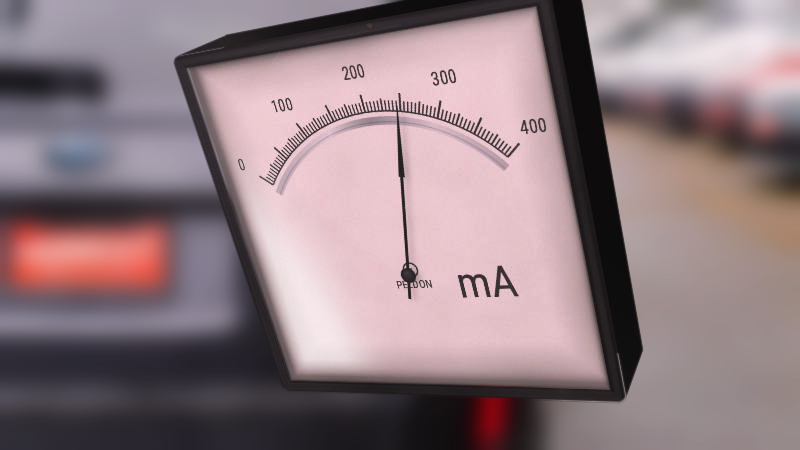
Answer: 250mA
